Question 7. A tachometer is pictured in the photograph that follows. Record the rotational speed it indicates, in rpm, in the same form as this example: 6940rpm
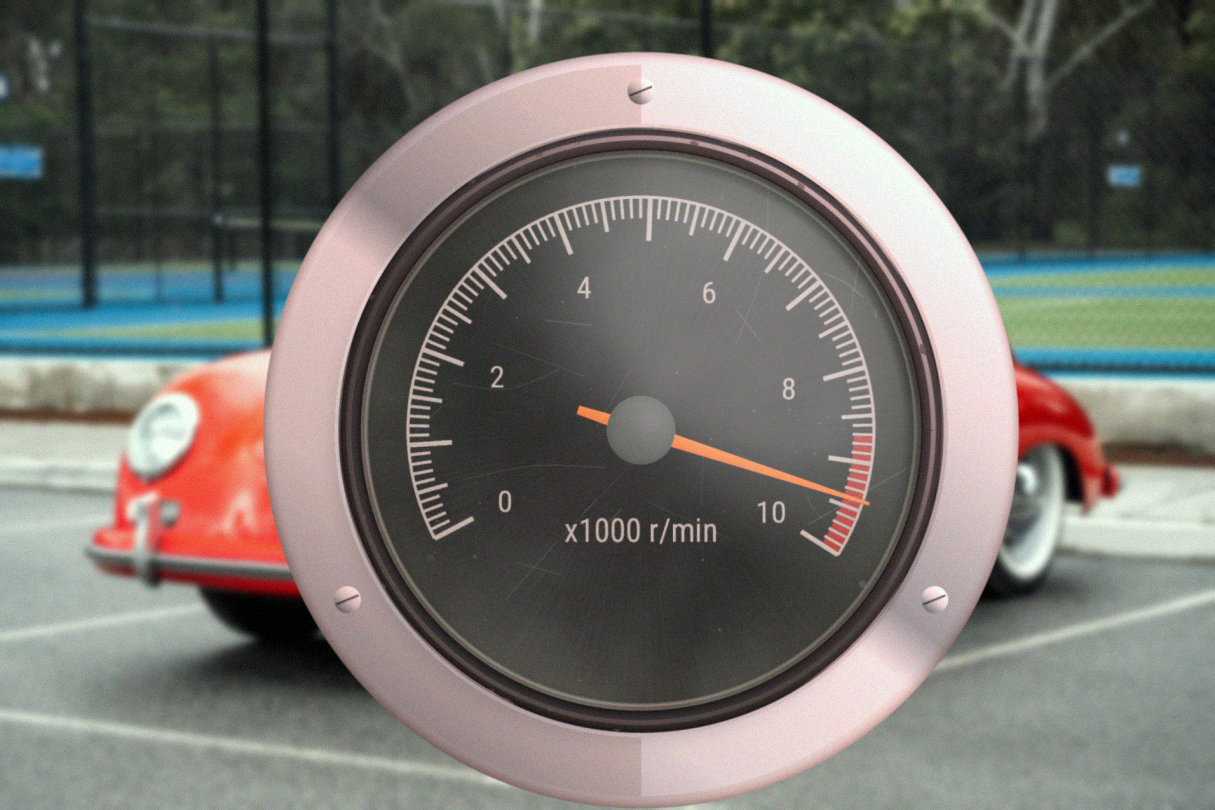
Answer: 9400rpm
